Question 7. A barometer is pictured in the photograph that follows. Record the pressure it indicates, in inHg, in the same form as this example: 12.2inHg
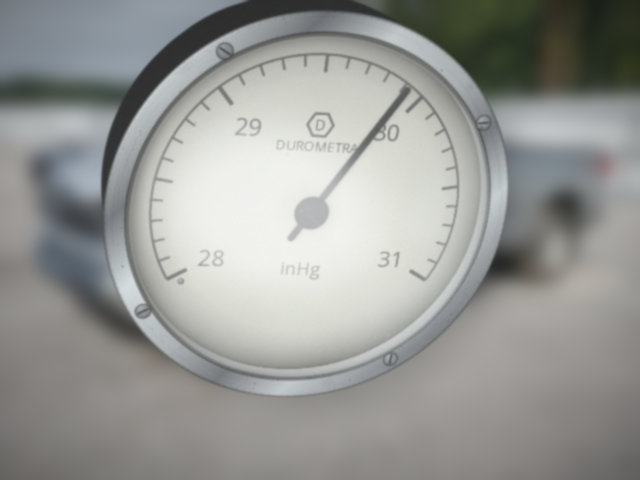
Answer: 29.9inHg
